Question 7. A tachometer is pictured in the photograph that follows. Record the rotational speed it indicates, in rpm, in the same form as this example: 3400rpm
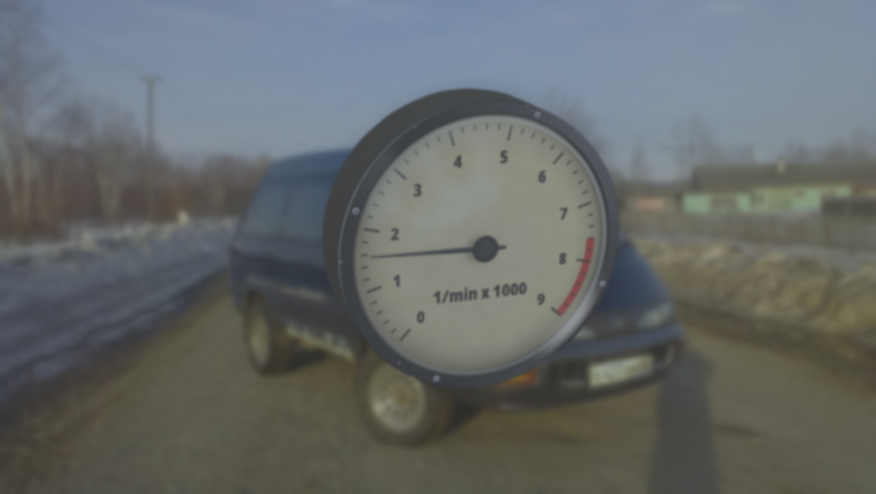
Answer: 1600rpm
